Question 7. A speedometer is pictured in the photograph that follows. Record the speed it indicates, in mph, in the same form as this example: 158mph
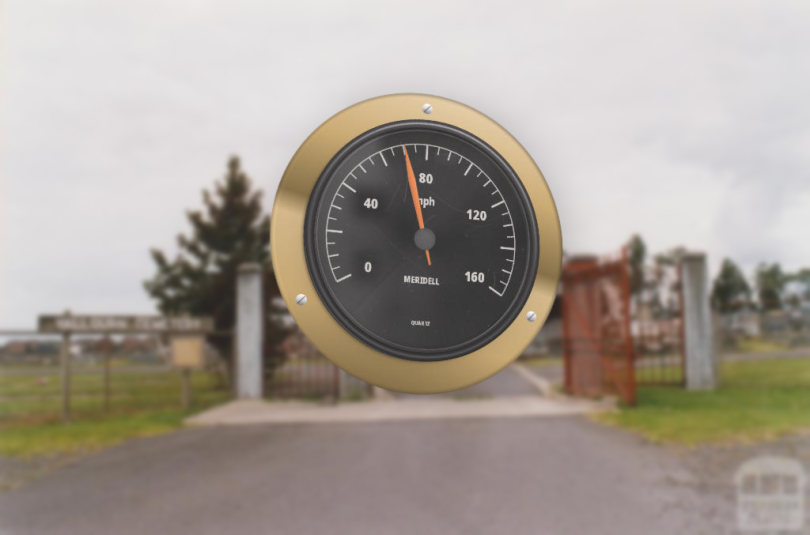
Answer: 70mph
